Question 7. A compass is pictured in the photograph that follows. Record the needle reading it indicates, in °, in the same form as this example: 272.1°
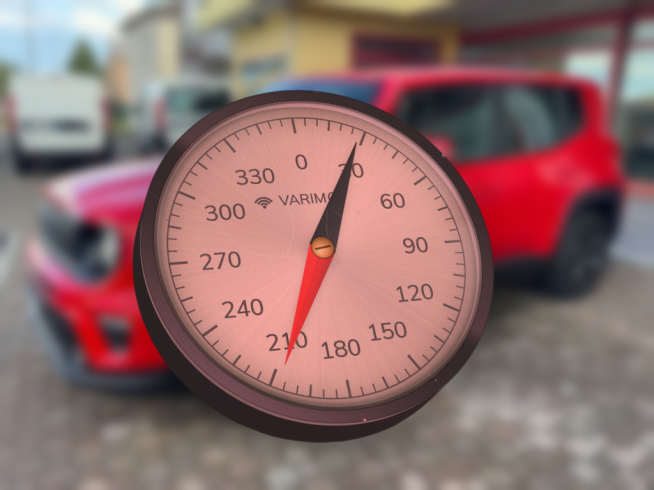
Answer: 207.5°
